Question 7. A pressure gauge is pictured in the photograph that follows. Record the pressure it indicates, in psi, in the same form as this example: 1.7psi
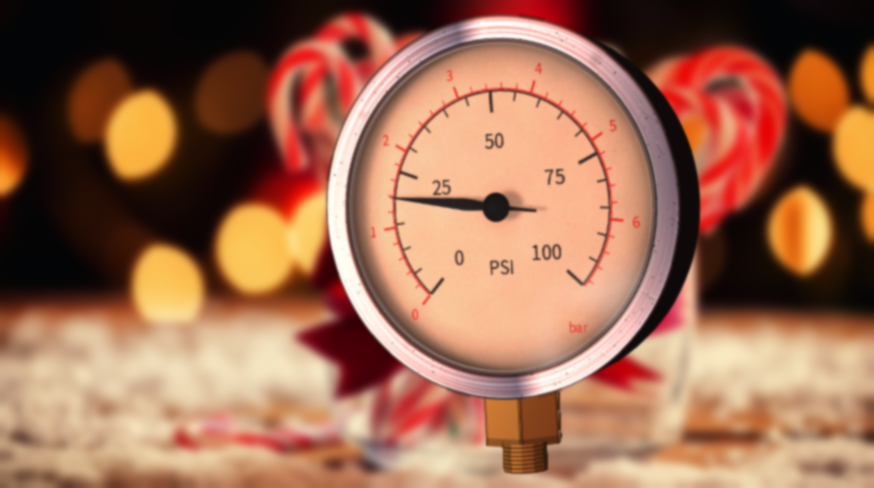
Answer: 20psi
